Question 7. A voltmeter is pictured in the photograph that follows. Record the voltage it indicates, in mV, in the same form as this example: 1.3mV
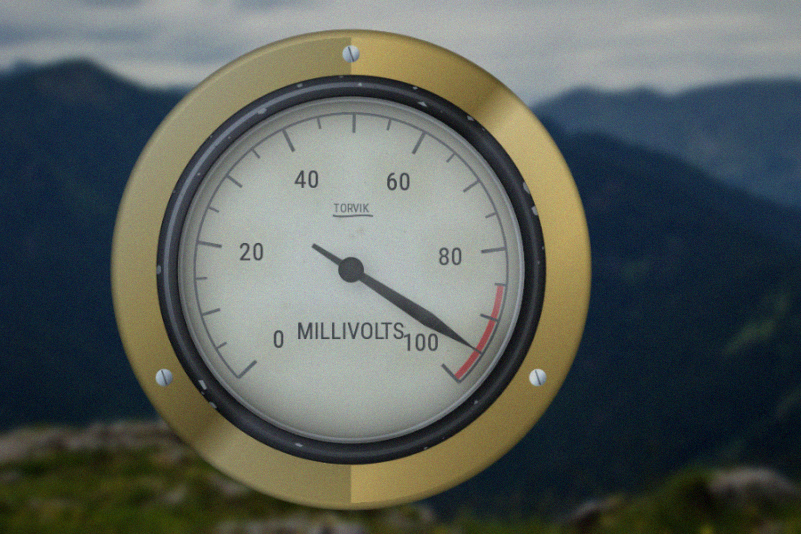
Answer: 95mV
